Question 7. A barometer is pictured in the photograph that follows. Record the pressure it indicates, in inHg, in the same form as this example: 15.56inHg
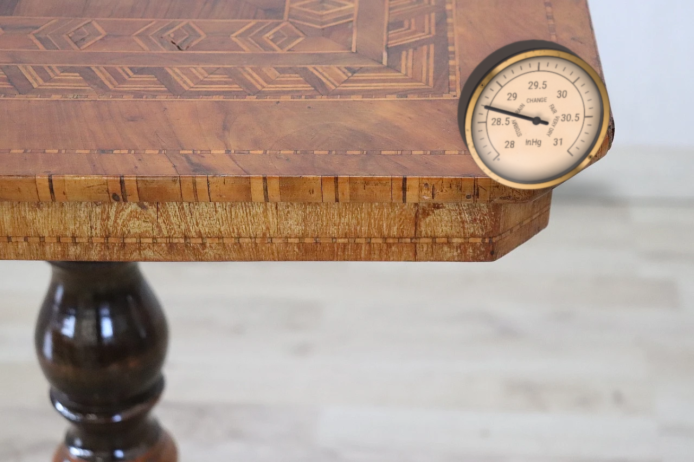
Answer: 28.7inHg
